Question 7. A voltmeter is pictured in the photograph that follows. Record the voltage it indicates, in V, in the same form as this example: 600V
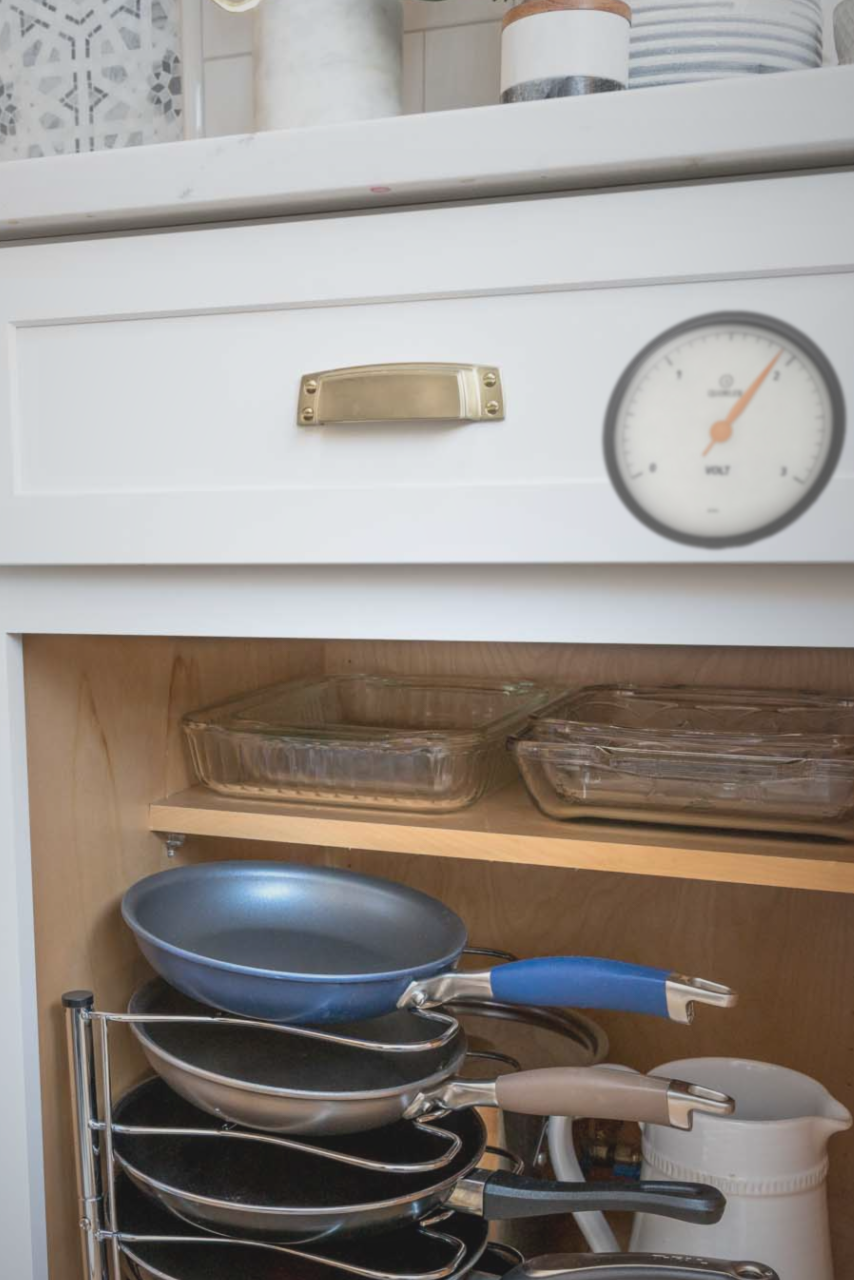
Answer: 1.9V
